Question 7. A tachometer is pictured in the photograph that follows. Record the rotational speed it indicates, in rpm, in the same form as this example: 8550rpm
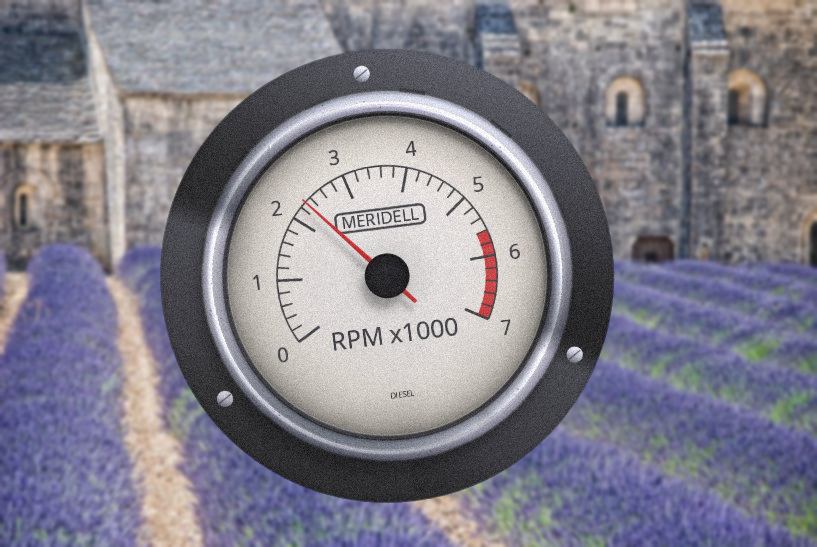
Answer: 2300rpm
